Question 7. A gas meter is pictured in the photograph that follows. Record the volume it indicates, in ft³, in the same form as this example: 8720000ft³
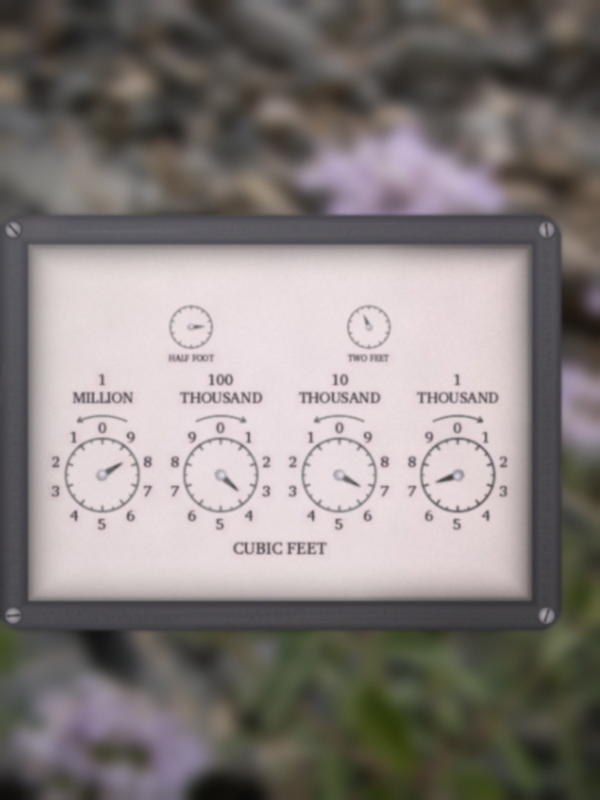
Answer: 836700ft³
